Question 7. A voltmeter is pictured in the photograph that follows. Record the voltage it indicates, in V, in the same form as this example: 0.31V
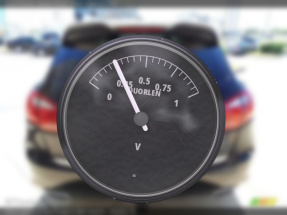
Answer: 0.25V
